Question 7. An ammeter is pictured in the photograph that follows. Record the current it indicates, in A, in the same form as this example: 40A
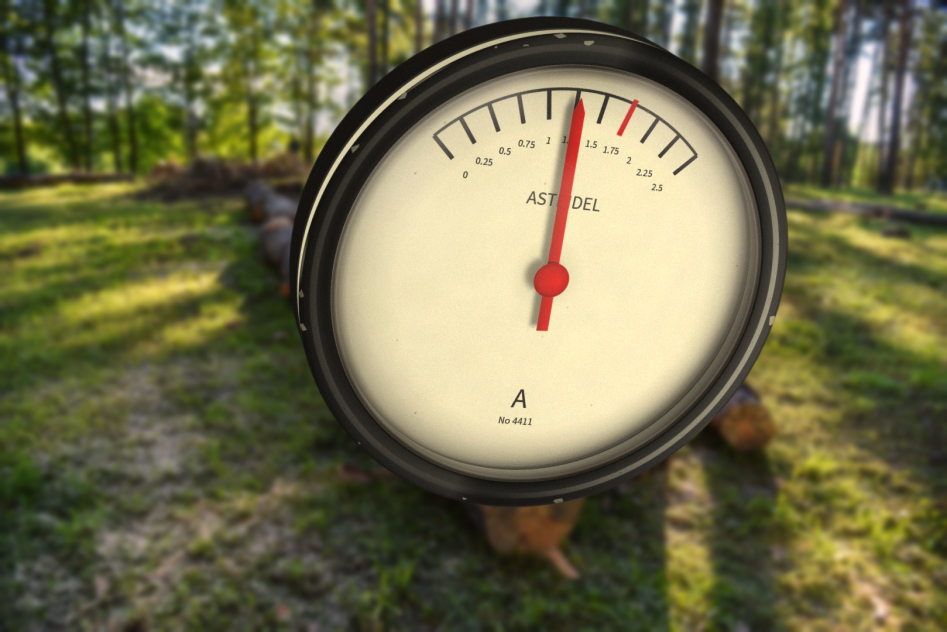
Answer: 1.25A
